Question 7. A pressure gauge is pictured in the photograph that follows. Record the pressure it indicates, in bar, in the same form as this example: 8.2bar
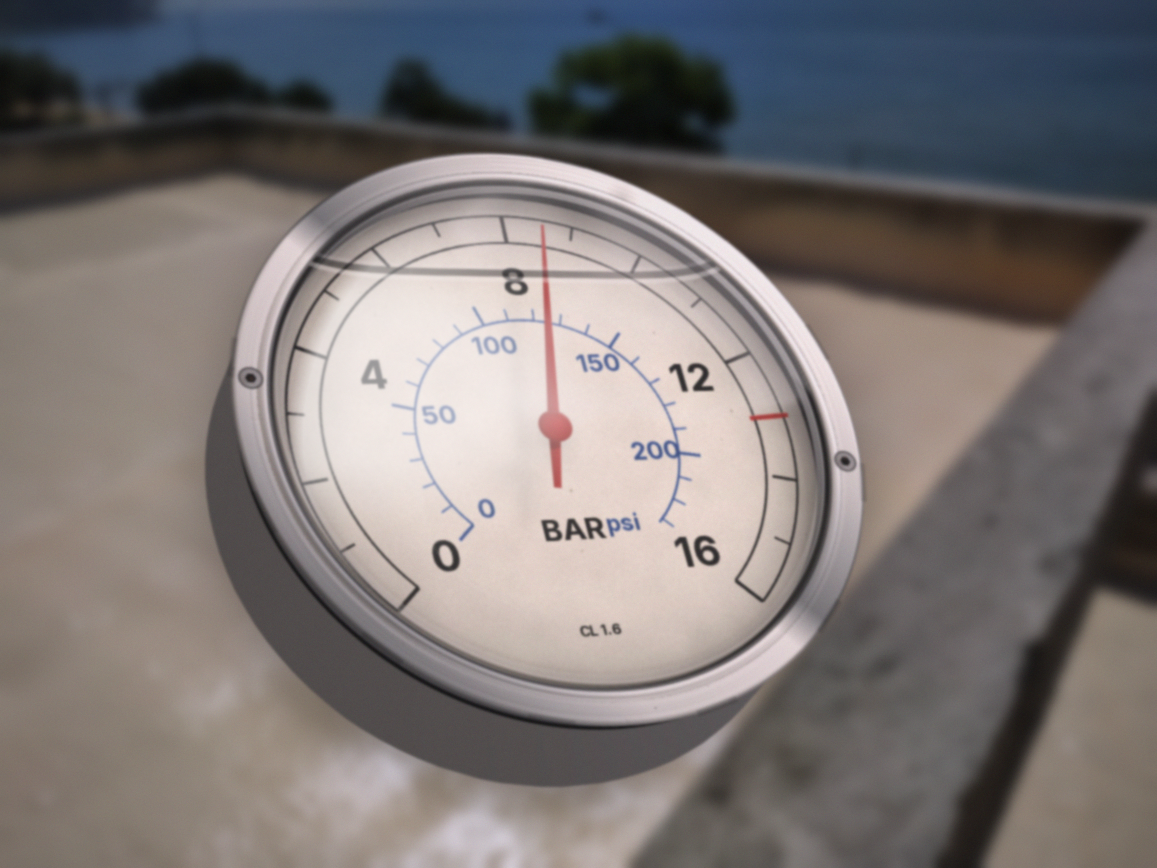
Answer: 8.5bar
